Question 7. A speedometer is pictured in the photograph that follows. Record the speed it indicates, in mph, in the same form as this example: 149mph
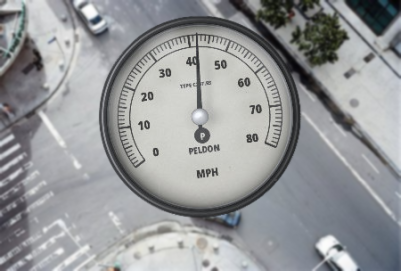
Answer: 42mph
